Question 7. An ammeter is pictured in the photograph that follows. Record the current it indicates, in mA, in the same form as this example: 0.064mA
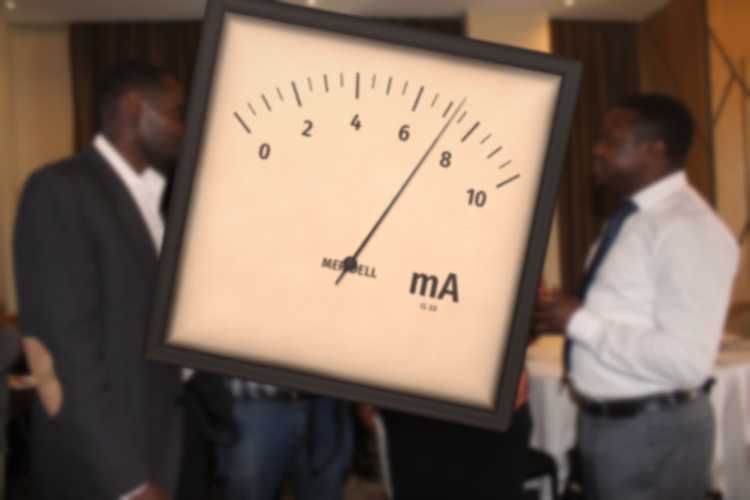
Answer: 7.25mA
